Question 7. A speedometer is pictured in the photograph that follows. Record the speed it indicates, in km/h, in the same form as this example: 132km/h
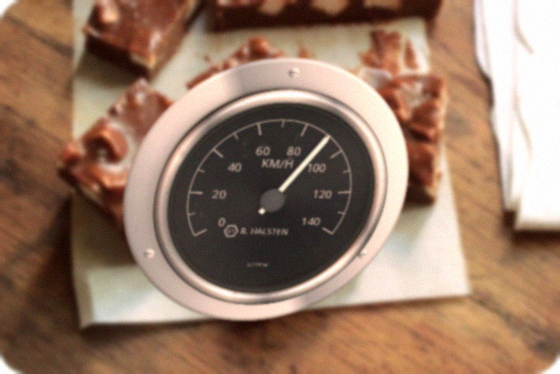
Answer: 90km/h
